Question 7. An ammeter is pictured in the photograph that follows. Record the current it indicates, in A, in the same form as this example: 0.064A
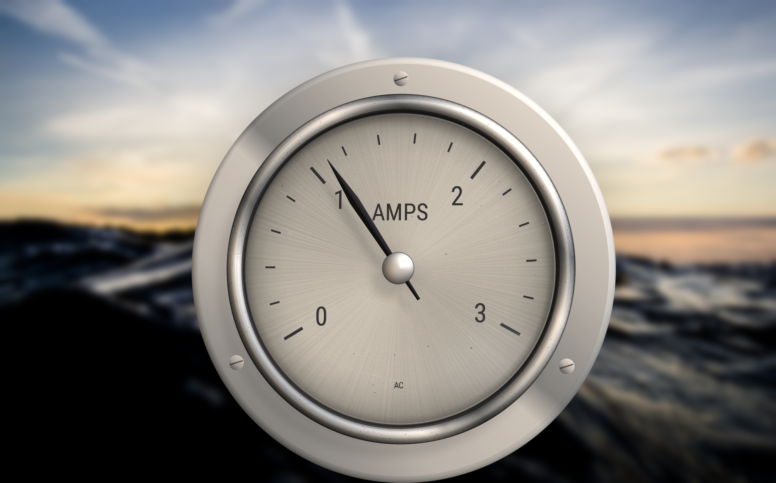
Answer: 1.1A
